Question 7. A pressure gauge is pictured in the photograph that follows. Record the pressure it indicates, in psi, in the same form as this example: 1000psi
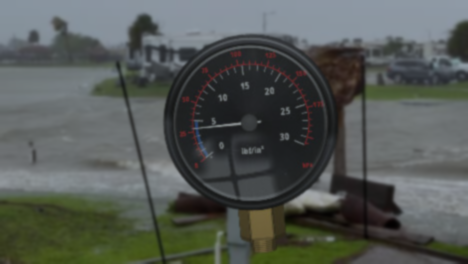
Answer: 4psi
